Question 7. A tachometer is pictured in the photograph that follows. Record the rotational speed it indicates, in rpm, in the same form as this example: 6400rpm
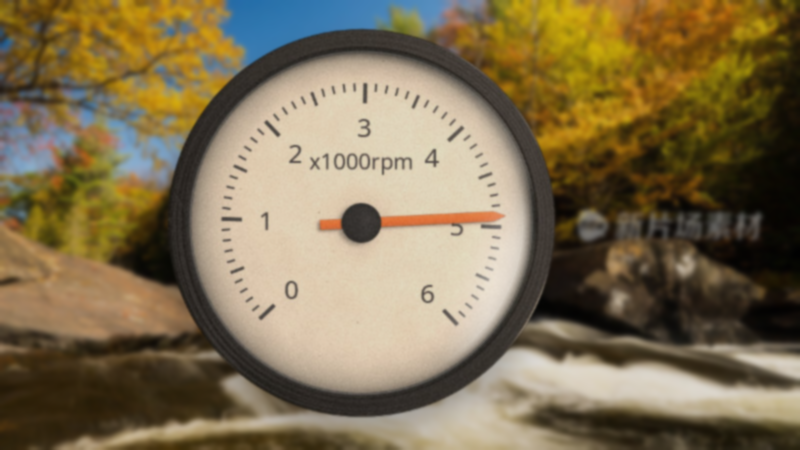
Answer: 4900rpm
